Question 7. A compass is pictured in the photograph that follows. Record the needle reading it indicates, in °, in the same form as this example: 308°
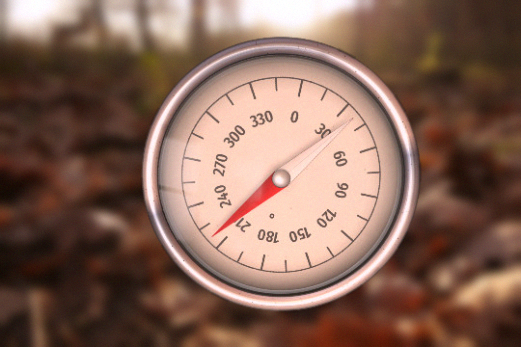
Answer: 217.5°
